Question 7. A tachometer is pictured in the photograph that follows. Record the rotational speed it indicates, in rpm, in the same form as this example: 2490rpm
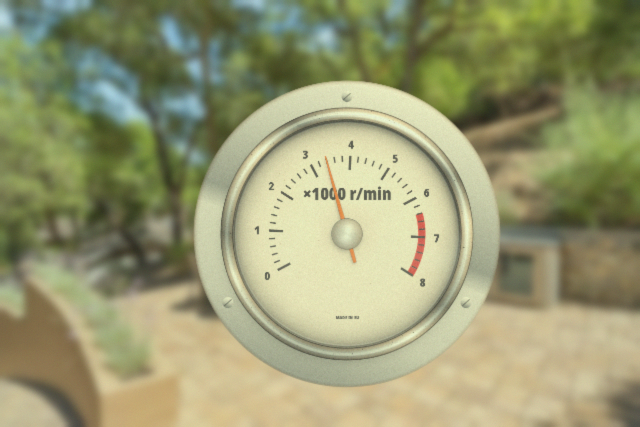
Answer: 3400rpm
